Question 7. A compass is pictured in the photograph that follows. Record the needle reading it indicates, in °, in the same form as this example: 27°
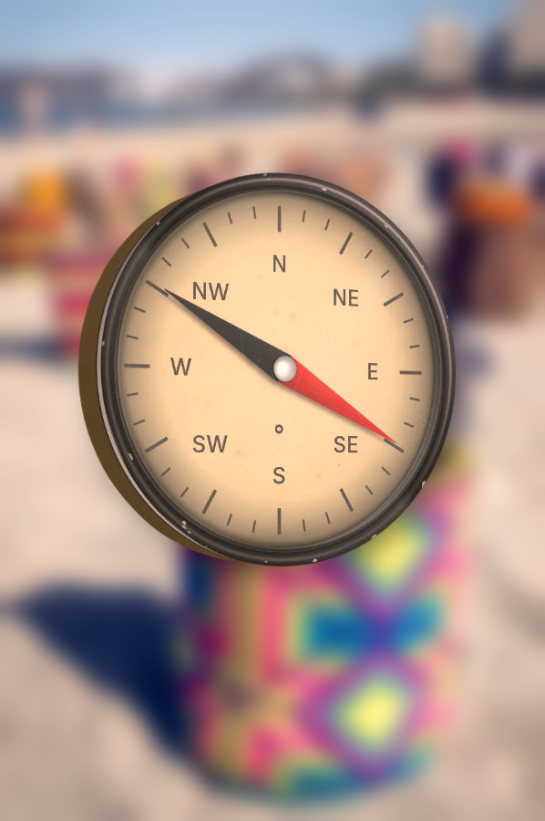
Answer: 120°
